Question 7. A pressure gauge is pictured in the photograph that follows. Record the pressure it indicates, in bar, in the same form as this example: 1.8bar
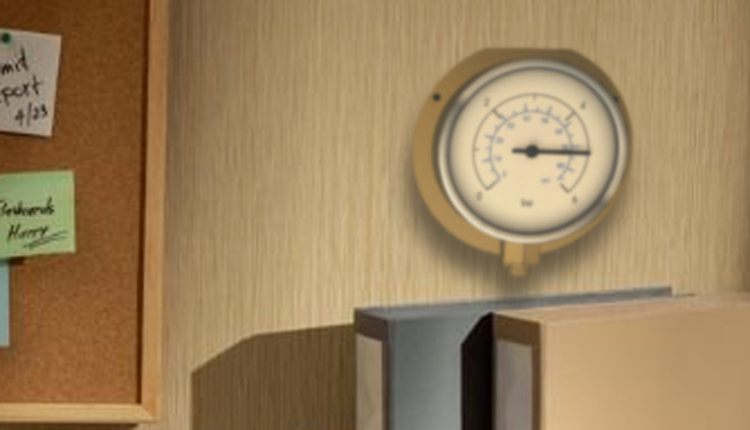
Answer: 5bar
